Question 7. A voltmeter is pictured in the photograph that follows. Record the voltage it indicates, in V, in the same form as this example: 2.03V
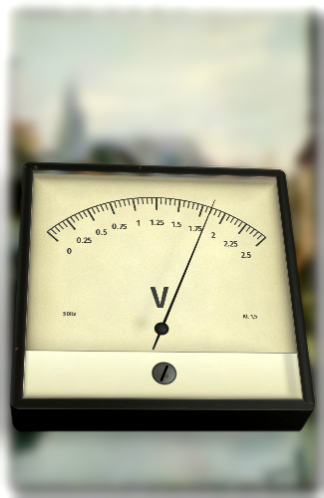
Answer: 1.85V
